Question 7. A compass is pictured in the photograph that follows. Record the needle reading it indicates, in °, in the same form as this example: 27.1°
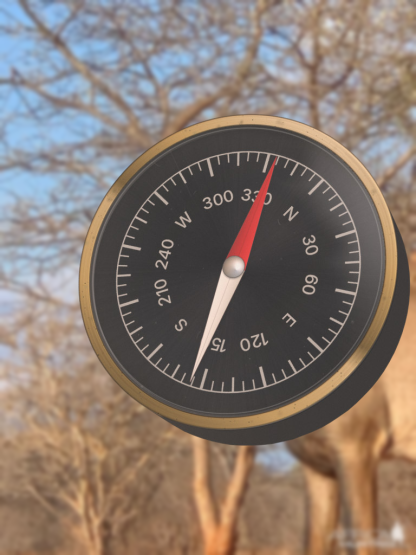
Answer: 335°
